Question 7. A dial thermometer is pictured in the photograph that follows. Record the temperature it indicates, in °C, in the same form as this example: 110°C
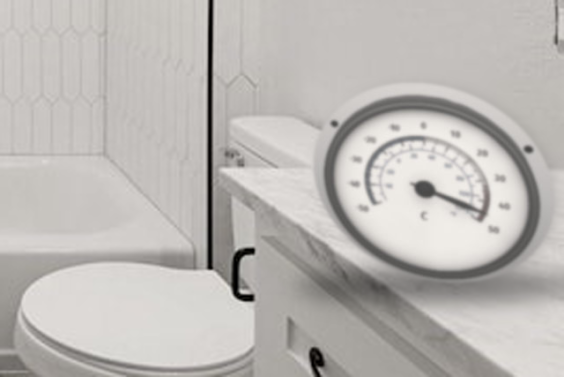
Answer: 45°C
